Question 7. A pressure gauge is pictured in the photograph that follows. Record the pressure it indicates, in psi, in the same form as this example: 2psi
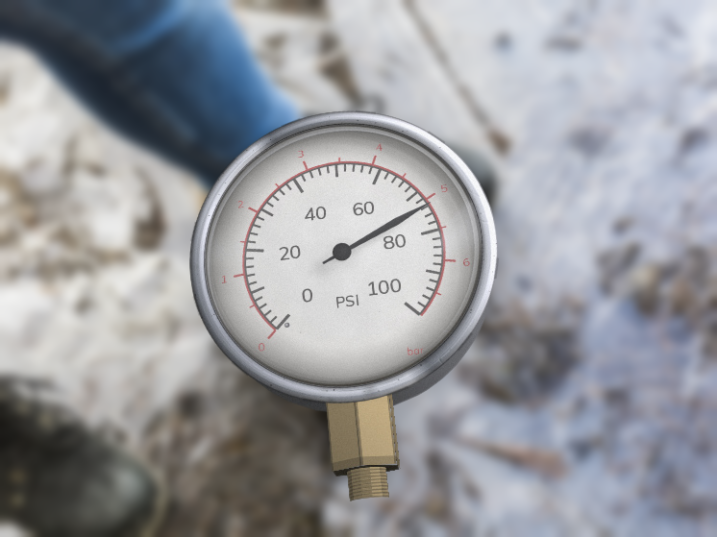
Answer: 74psi
